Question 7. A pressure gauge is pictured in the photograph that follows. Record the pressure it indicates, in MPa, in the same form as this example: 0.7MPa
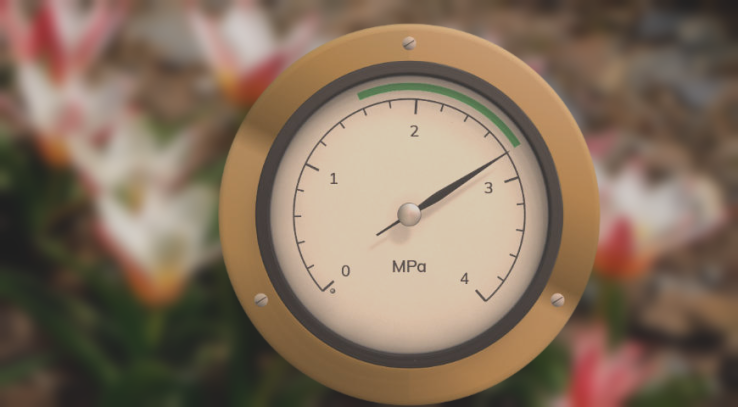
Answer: 2.8MPa
